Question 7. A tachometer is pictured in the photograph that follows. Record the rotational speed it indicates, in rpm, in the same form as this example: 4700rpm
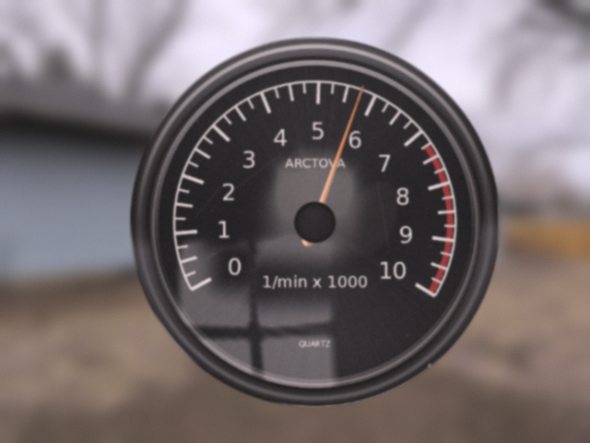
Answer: 5750rpm
